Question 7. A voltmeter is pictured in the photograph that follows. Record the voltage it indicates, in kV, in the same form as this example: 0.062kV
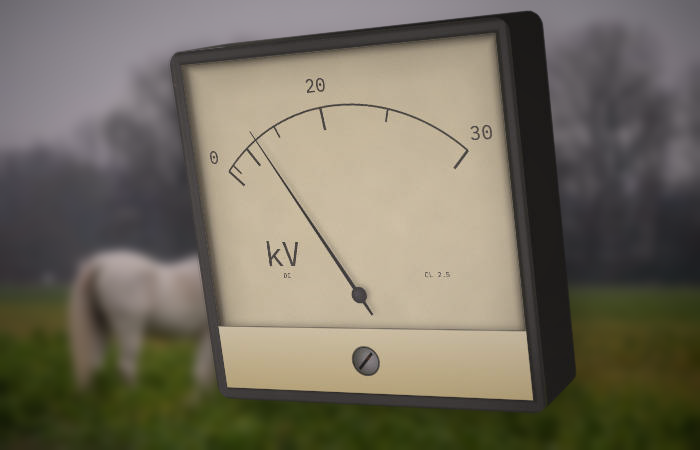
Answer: 12.5kV
